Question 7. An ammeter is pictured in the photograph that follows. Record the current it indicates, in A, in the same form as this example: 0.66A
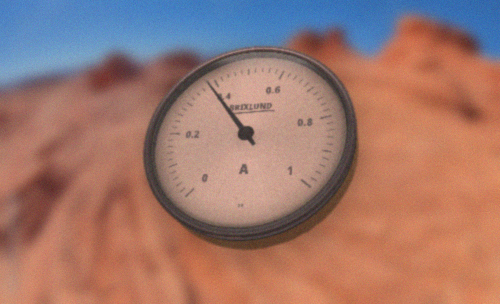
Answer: 0.38A
